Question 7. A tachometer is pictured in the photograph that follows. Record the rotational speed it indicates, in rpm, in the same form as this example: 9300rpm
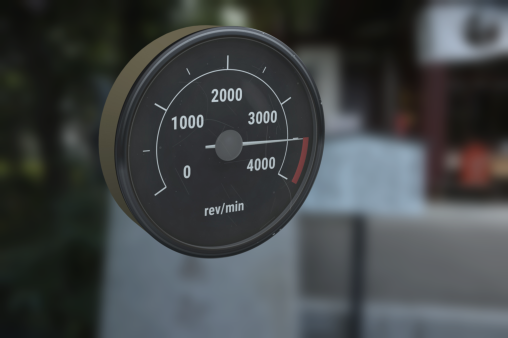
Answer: 3500rpm
